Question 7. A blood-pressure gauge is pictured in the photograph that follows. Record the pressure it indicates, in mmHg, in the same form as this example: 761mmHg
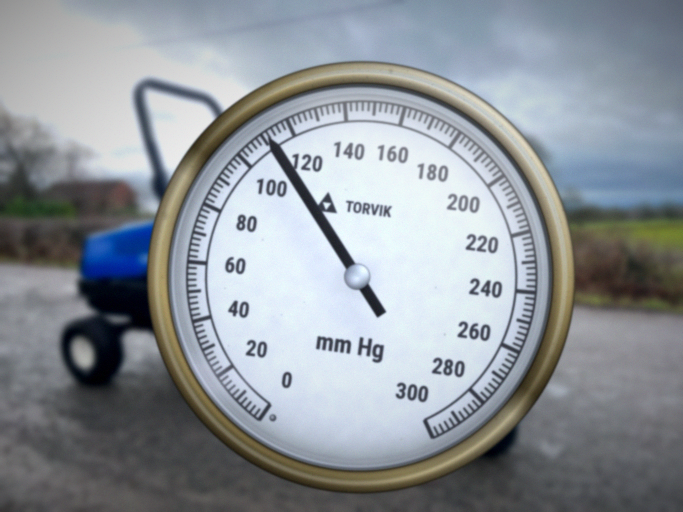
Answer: 112mmHg
